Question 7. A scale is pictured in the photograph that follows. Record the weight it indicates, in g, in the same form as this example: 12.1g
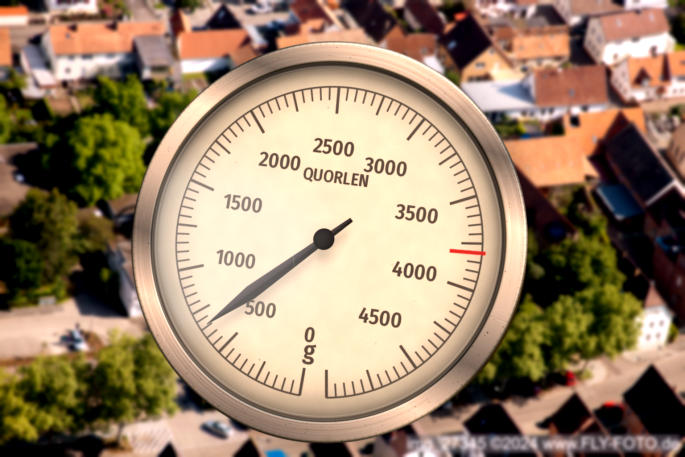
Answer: 650g
